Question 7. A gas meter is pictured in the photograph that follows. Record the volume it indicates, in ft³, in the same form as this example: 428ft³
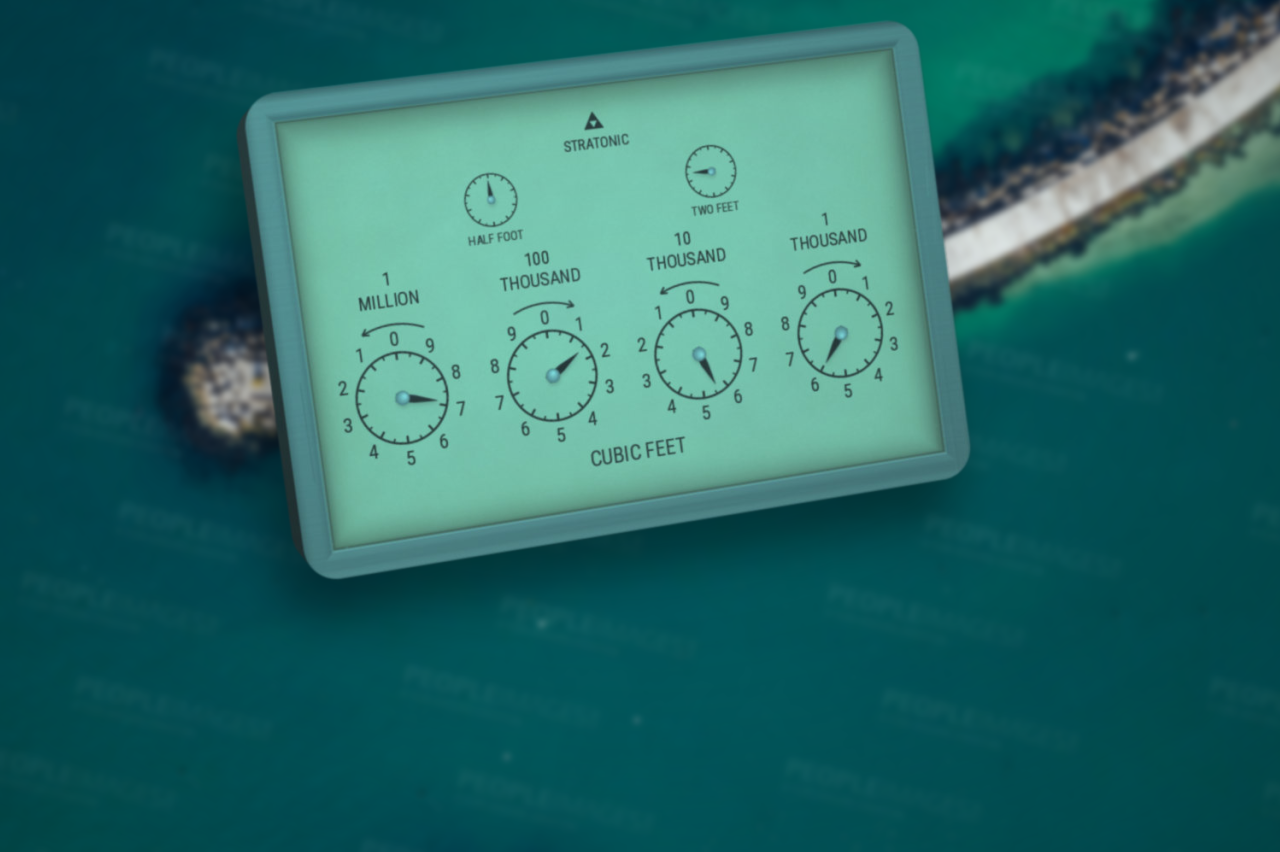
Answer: 715600ft³
